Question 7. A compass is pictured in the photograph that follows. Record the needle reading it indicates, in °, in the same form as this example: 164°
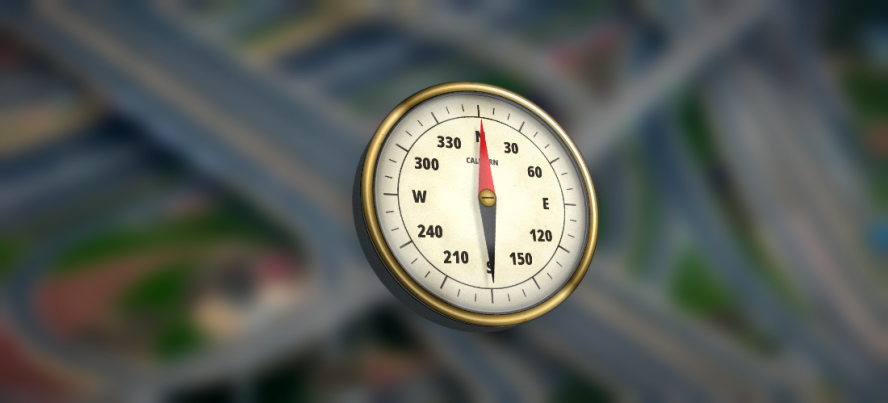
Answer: 0°
